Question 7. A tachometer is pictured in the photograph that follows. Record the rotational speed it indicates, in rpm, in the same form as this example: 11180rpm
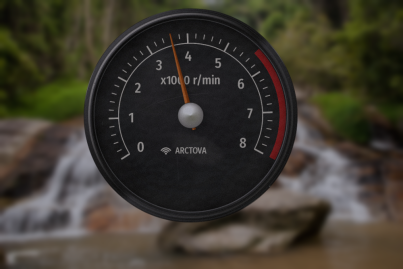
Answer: 3600rpm
